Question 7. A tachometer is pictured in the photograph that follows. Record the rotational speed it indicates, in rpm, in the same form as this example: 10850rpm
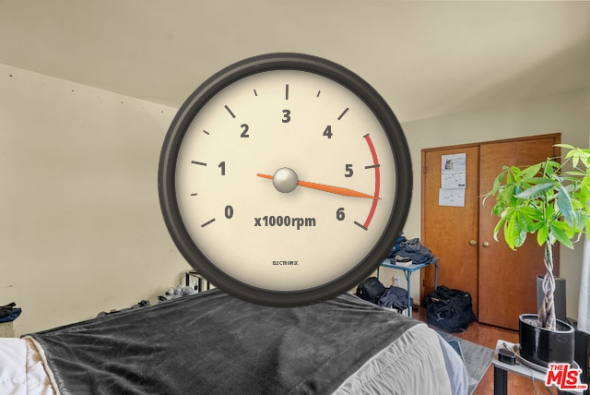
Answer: 5500rpm
